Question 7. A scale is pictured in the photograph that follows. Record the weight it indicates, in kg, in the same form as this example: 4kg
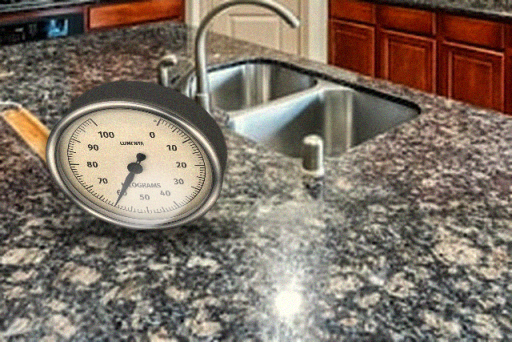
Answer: 60kg
